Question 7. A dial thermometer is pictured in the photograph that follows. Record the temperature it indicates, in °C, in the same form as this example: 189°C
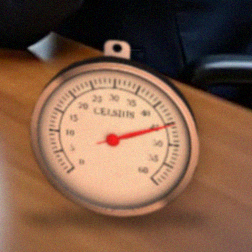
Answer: 45°C
